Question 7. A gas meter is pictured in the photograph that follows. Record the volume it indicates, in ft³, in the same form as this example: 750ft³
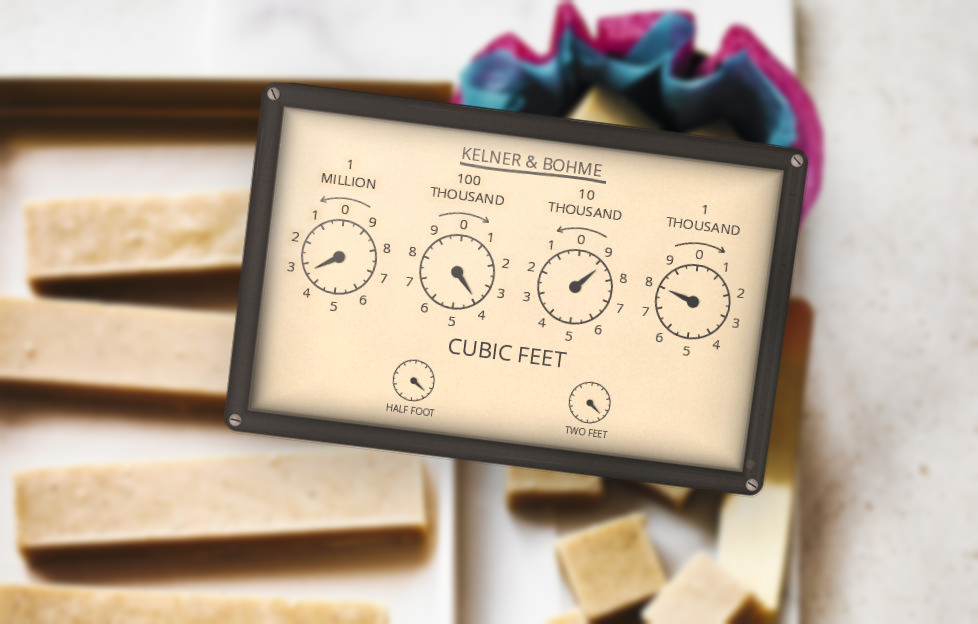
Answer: 338800ft³
